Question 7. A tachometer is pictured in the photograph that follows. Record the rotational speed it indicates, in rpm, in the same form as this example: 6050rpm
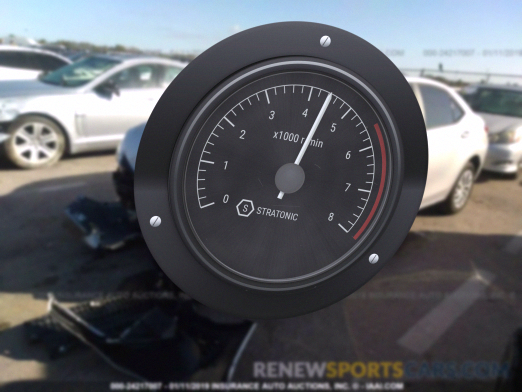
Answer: 4400rpm
